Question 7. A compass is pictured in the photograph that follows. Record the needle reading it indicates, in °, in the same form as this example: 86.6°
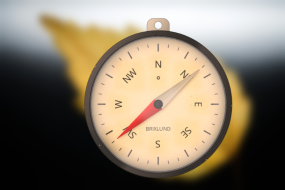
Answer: 230°
